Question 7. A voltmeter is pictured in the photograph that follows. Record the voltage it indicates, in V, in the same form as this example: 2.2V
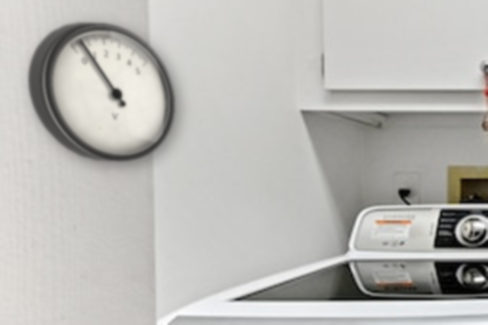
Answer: 0.5V
